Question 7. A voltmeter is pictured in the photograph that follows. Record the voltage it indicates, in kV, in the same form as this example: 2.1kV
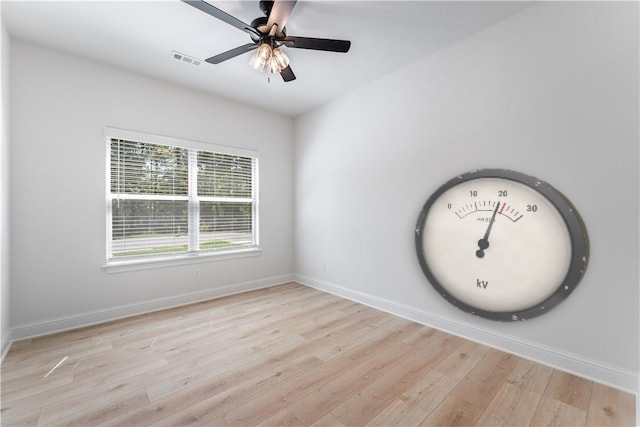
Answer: 20kV
